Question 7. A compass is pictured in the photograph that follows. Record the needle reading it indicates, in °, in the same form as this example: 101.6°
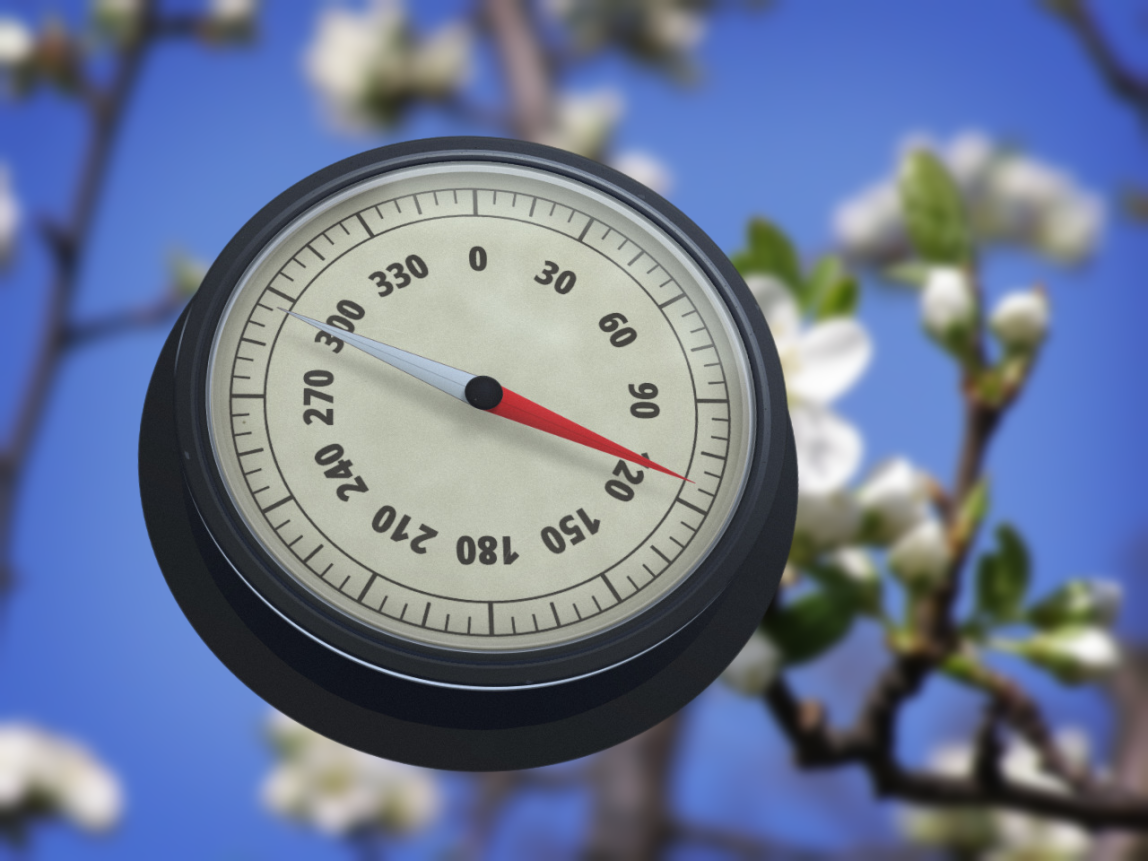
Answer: 115°
